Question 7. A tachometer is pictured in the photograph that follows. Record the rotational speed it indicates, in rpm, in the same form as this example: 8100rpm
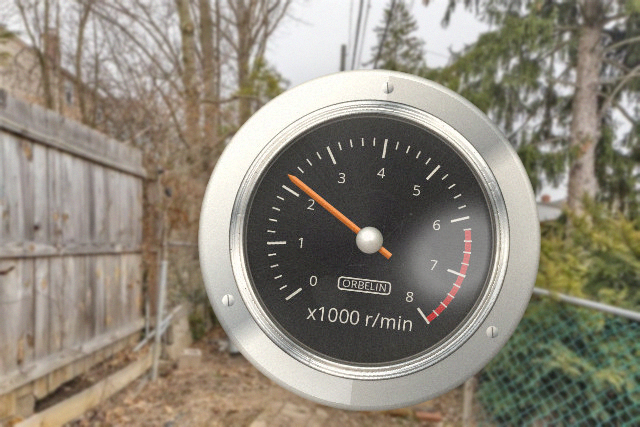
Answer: 2200rpm
